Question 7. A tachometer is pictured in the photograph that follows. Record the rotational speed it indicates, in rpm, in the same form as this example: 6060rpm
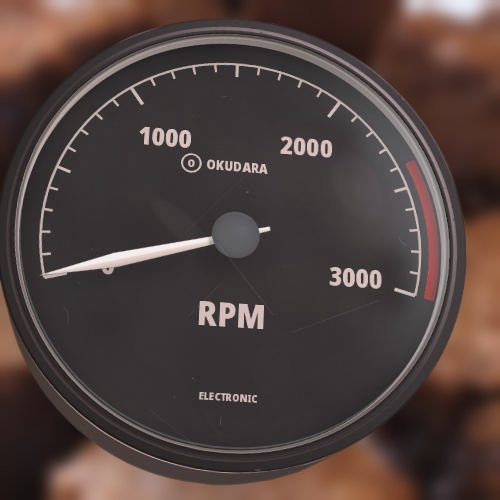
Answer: 0rpm
